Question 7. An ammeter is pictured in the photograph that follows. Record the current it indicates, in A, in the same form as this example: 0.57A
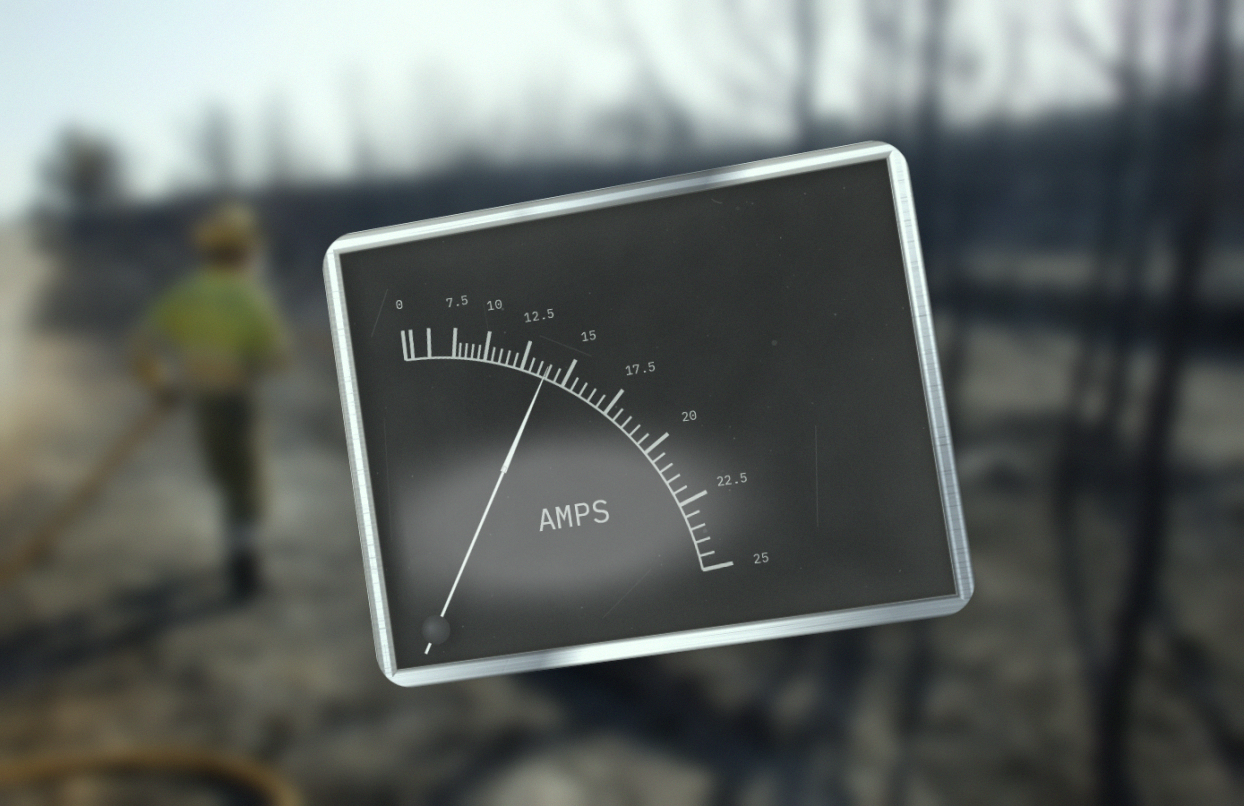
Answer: 14A
